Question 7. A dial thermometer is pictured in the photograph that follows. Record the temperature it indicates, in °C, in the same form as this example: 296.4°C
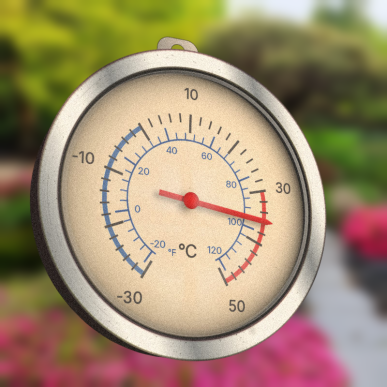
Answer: 36°C
